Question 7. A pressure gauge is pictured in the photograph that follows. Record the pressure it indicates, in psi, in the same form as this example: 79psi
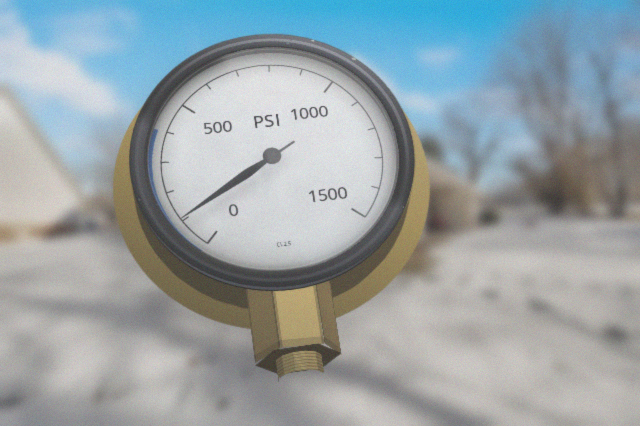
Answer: 100psi
